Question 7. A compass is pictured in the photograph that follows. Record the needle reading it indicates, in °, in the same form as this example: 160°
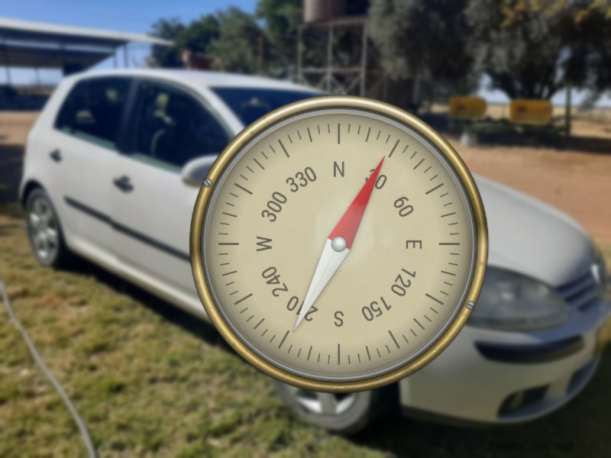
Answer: 27.5°
